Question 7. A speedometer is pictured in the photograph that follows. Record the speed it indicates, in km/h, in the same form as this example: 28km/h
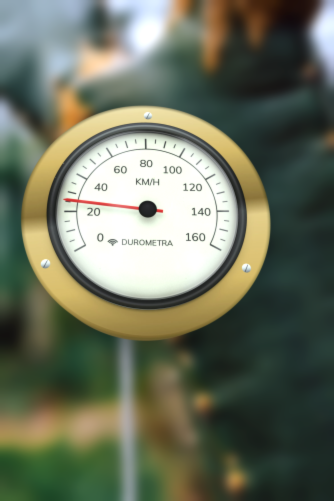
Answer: 25km/h
